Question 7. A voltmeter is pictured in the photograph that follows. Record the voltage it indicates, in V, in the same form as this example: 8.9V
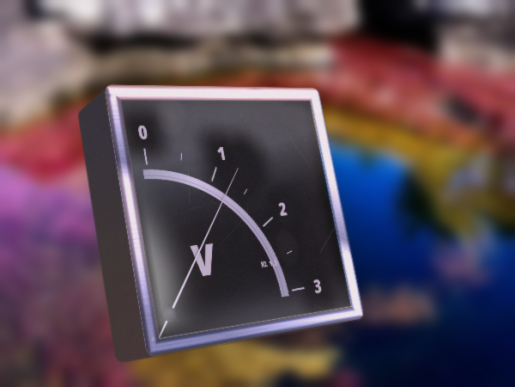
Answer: 1.25V
